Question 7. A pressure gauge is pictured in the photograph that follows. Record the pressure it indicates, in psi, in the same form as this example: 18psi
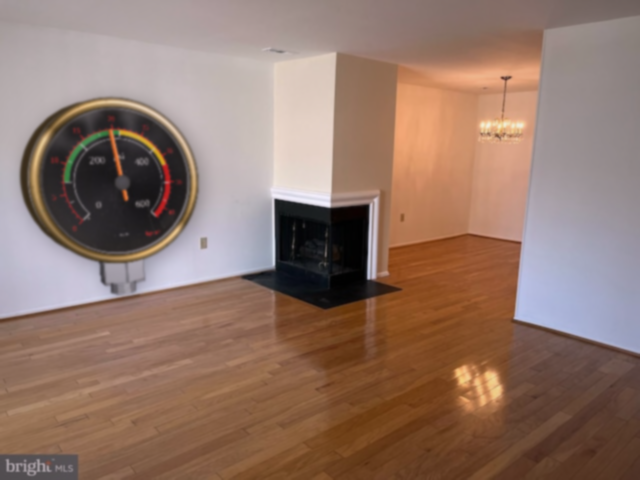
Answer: 275psi
